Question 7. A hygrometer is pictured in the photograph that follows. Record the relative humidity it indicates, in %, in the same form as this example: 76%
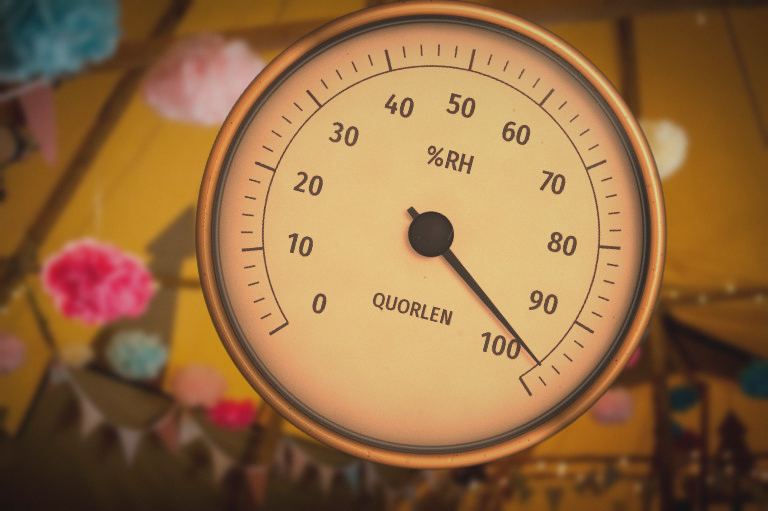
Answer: 97%
